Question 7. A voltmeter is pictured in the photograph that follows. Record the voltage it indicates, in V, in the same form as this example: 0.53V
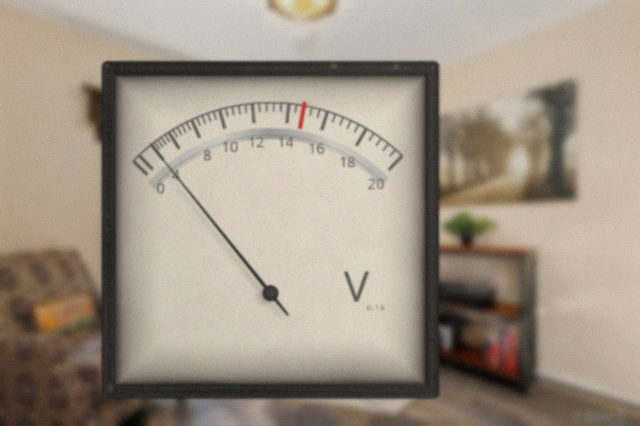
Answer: 4V
